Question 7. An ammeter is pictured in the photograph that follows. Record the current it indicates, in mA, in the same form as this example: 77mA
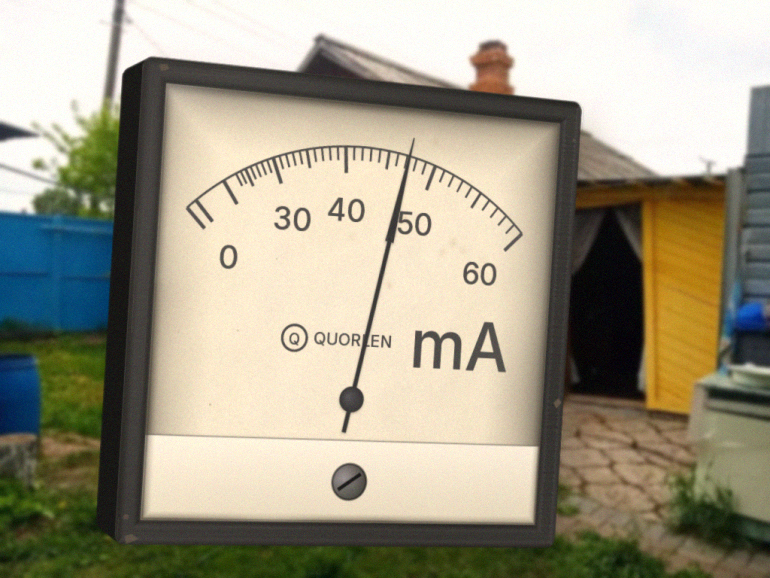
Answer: 47mA
